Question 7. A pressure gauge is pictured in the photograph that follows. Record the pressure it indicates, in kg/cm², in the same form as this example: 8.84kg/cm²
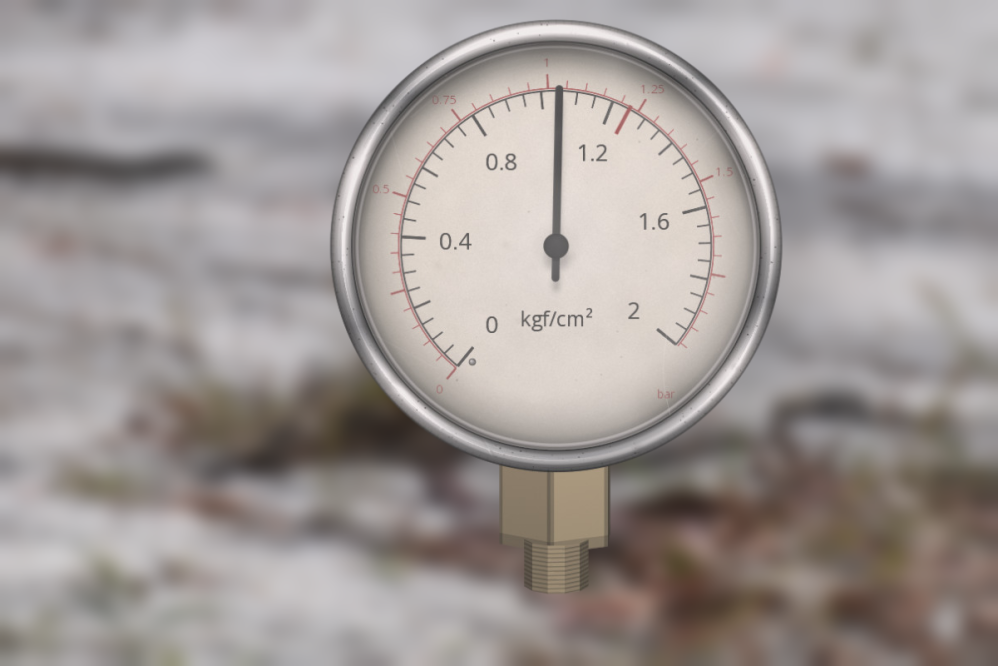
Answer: 1.05kg/cm²
